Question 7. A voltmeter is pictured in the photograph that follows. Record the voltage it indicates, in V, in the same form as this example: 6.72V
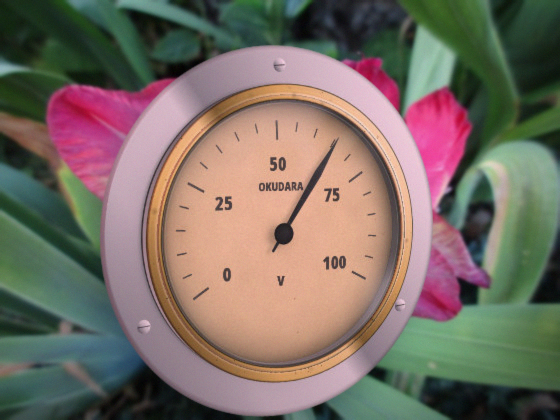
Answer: 65V
